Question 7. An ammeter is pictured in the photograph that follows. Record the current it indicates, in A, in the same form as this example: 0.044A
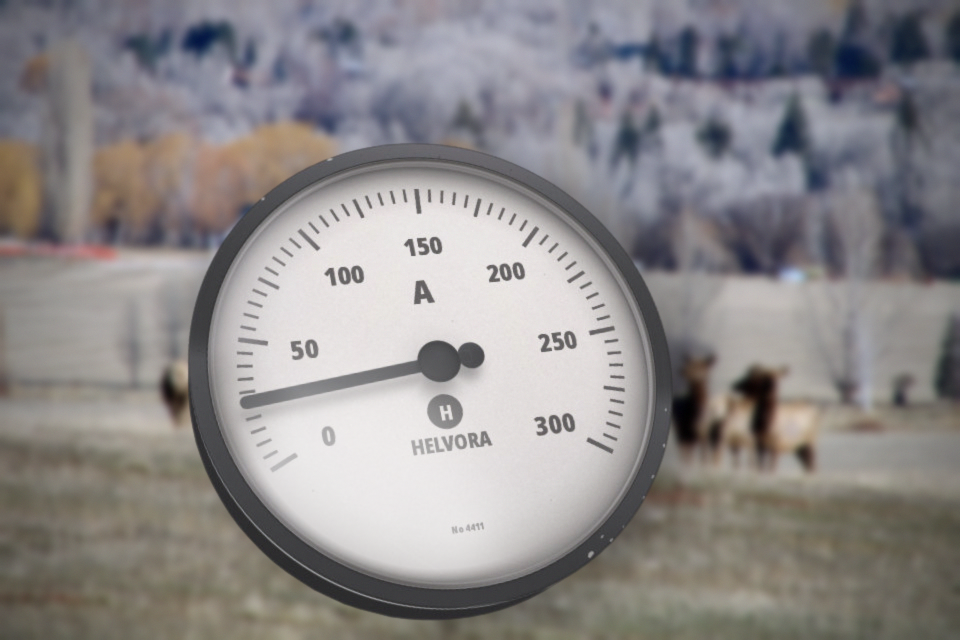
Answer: 25A
